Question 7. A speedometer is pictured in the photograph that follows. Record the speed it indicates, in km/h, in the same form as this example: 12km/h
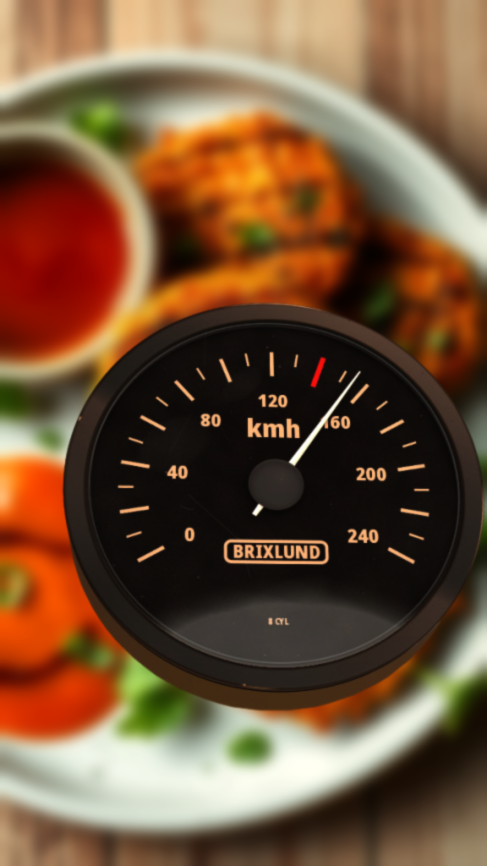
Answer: 155km/h
